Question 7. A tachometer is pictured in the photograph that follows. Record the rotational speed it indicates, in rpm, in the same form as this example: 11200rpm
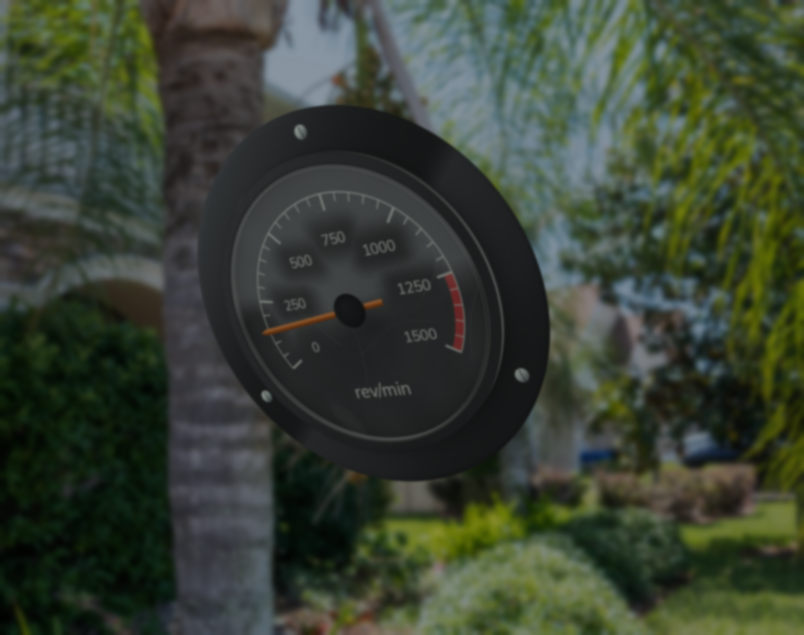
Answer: 150rpm
